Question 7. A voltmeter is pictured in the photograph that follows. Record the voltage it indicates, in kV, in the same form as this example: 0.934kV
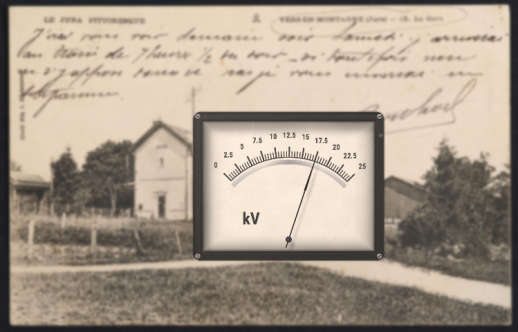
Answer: 17.5kV
